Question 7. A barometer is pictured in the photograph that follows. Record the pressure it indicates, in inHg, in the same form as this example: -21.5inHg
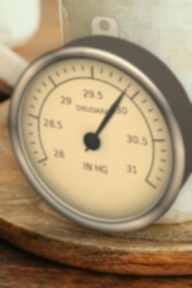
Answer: 29.9inHg
